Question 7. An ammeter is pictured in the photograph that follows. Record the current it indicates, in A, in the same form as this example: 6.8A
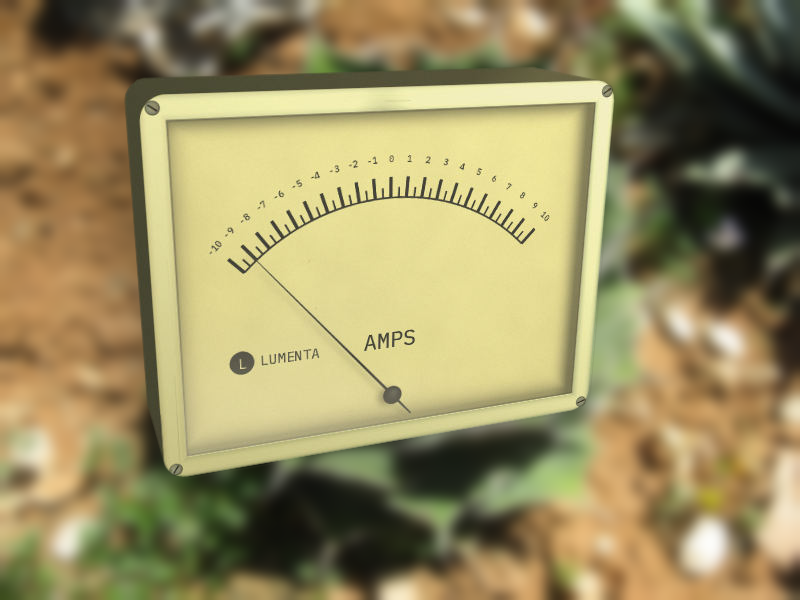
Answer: -9A
